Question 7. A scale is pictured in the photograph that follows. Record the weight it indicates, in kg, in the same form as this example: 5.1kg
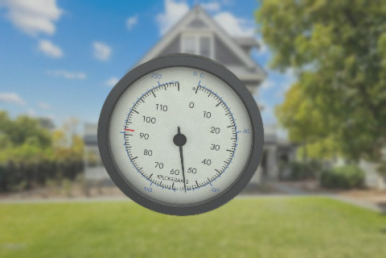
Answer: 55kg
